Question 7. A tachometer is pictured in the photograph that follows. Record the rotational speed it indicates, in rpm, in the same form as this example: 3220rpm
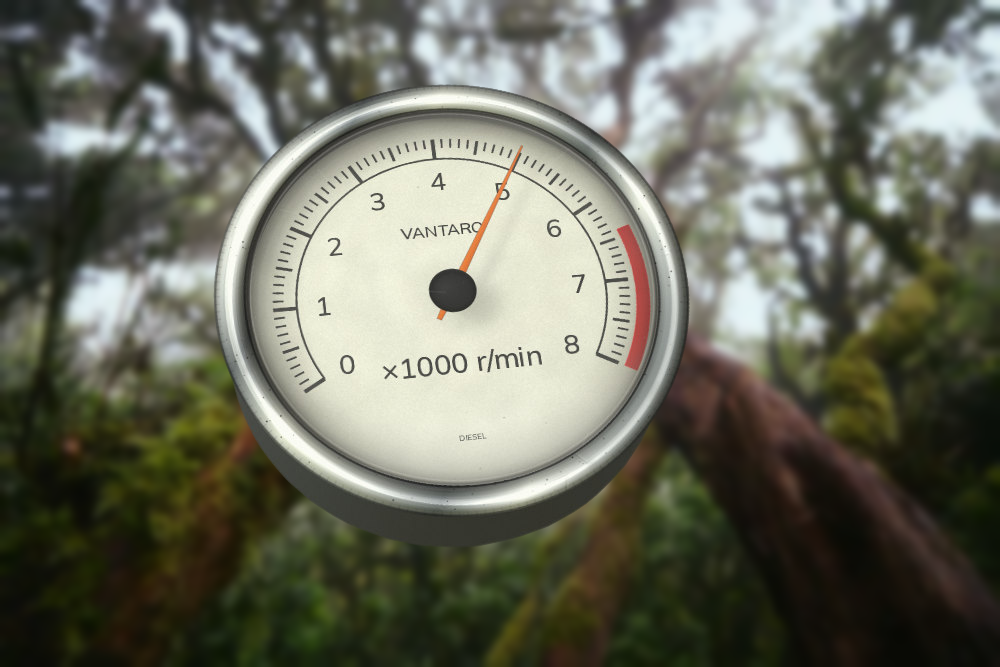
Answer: 5000rpm
